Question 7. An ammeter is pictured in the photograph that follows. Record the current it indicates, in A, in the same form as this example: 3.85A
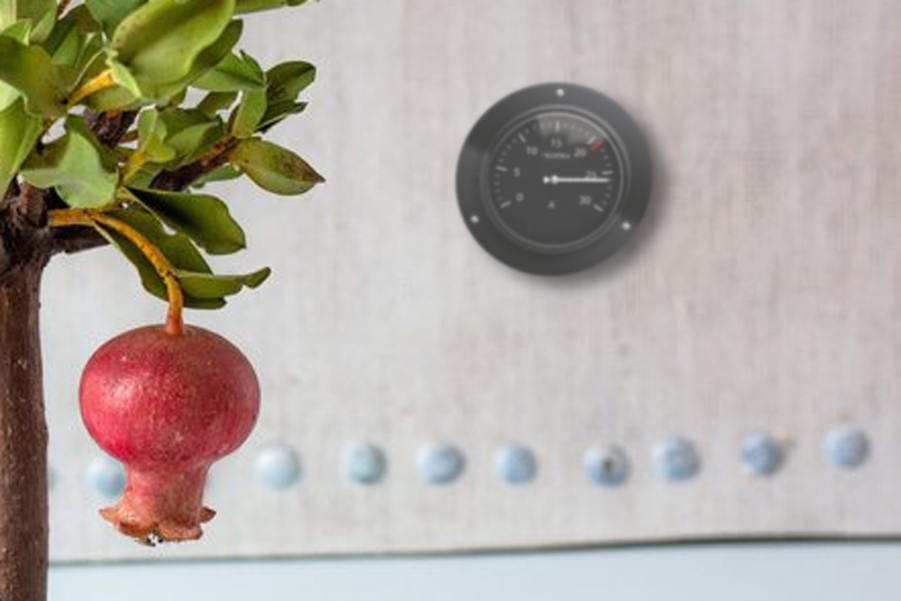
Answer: 26A
